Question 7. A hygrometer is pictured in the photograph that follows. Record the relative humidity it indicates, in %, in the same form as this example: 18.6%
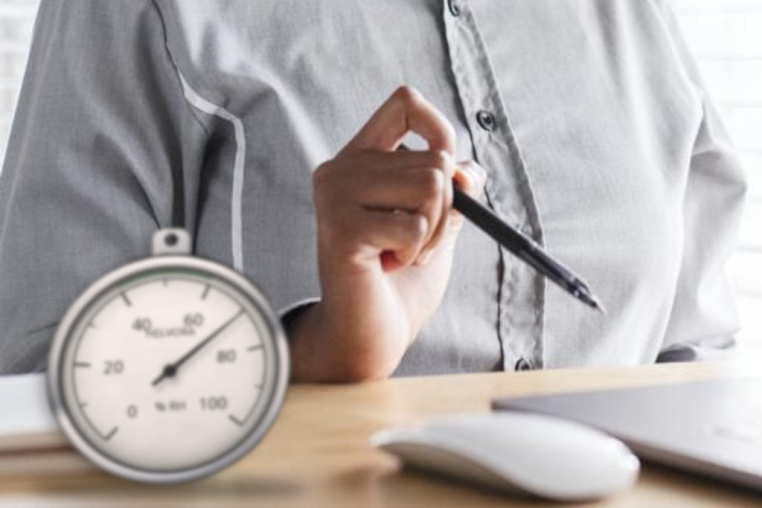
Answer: 70%
